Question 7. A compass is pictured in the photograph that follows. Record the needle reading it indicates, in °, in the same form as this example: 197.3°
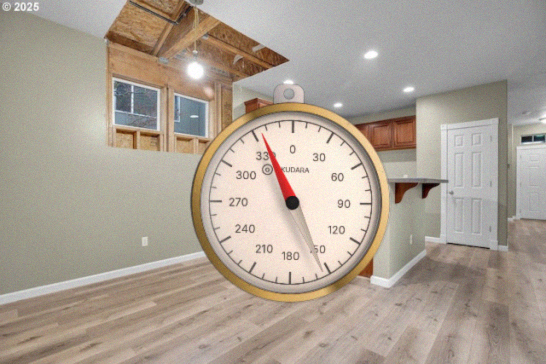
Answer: 335°
